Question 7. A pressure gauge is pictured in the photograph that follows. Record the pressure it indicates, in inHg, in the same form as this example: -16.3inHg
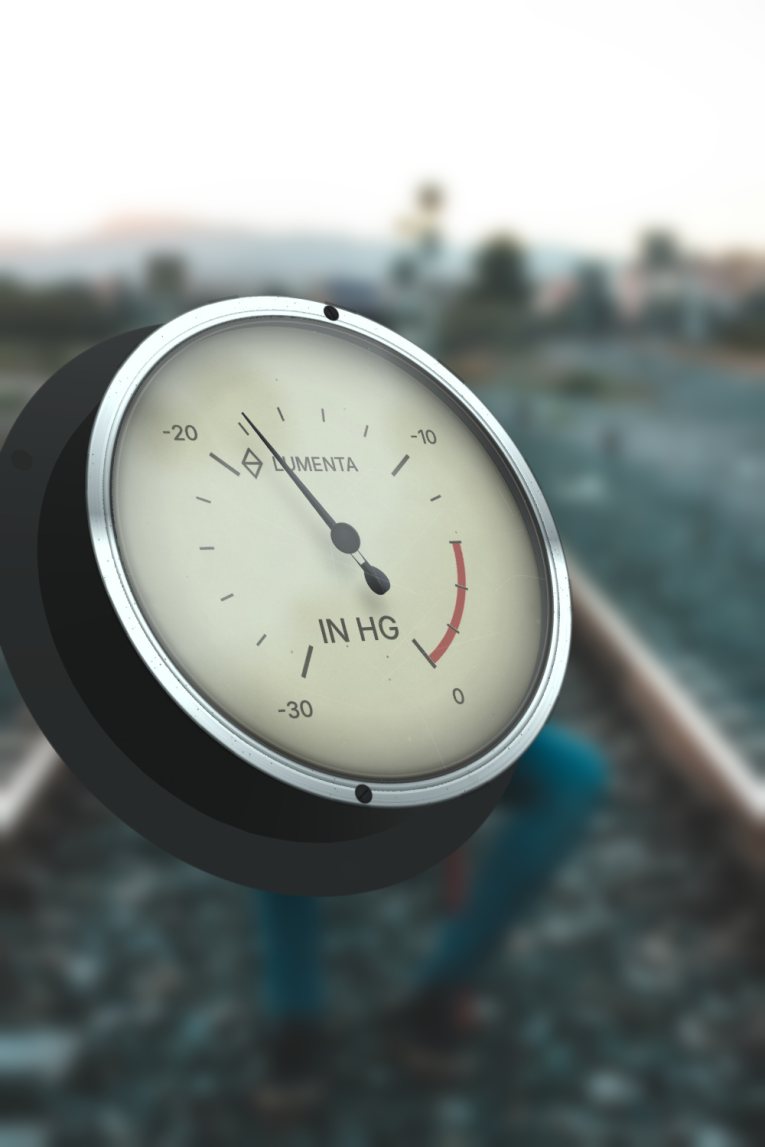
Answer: -18inHg
